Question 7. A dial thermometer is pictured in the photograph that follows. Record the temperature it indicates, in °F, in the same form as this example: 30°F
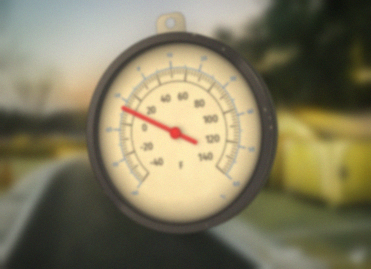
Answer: 10°F
